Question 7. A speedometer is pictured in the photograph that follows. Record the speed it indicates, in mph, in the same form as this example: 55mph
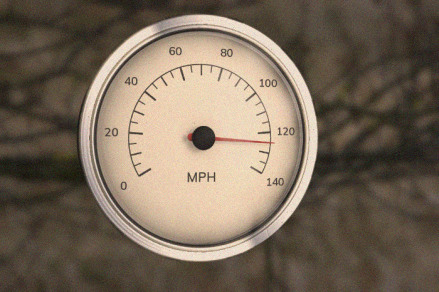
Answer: 125mph
